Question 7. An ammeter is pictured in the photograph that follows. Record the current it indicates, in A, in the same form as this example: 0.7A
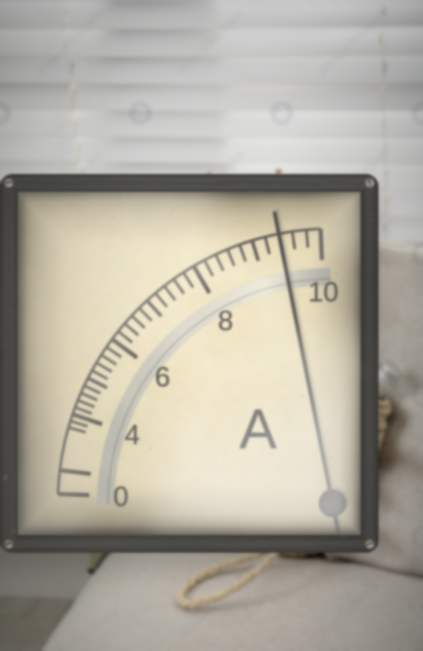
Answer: 9.4A
